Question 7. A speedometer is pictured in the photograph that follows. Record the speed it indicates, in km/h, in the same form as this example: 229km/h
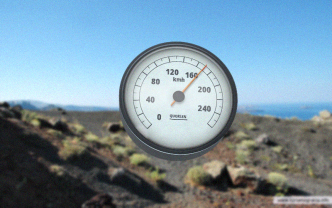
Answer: 170km/h
